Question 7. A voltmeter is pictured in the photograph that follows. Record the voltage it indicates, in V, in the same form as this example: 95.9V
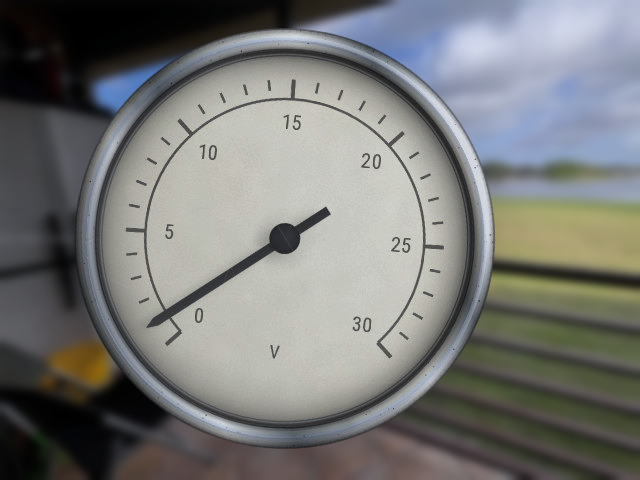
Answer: 1V
